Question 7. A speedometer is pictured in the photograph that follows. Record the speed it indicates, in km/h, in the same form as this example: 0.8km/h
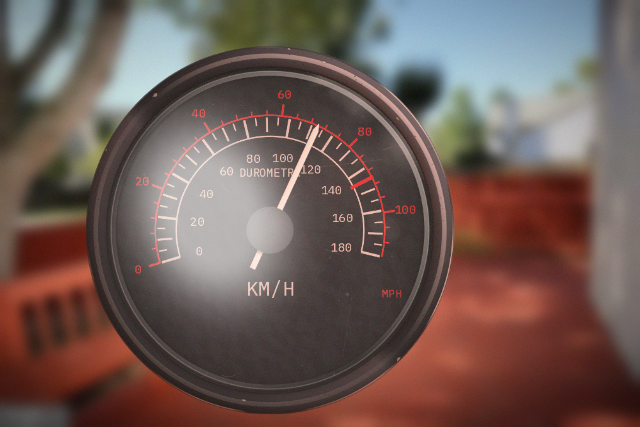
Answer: 112.5km/h
